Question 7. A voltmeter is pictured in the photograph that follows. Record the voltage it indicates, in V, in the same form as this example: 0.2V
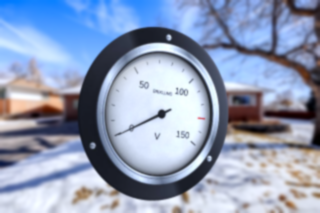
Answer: 0V
